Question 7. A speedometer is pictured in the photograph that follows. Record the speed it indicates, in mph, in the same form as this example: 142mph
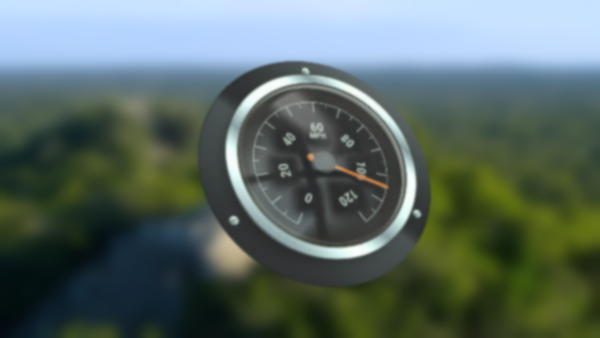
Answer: 105mph
